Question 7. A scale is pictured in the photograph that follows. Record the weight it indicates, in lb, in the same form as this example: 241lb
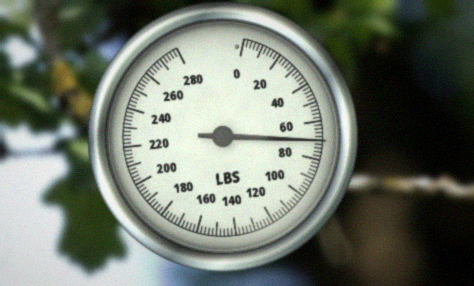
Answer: 70lb
